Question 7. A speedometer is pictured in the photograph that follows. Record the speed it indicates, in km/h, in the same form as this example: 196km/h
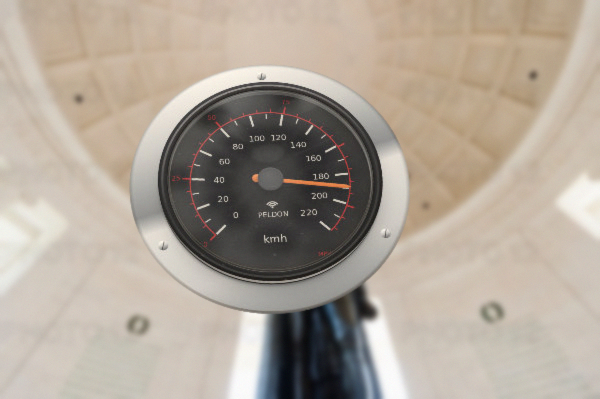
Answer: 190km/h
